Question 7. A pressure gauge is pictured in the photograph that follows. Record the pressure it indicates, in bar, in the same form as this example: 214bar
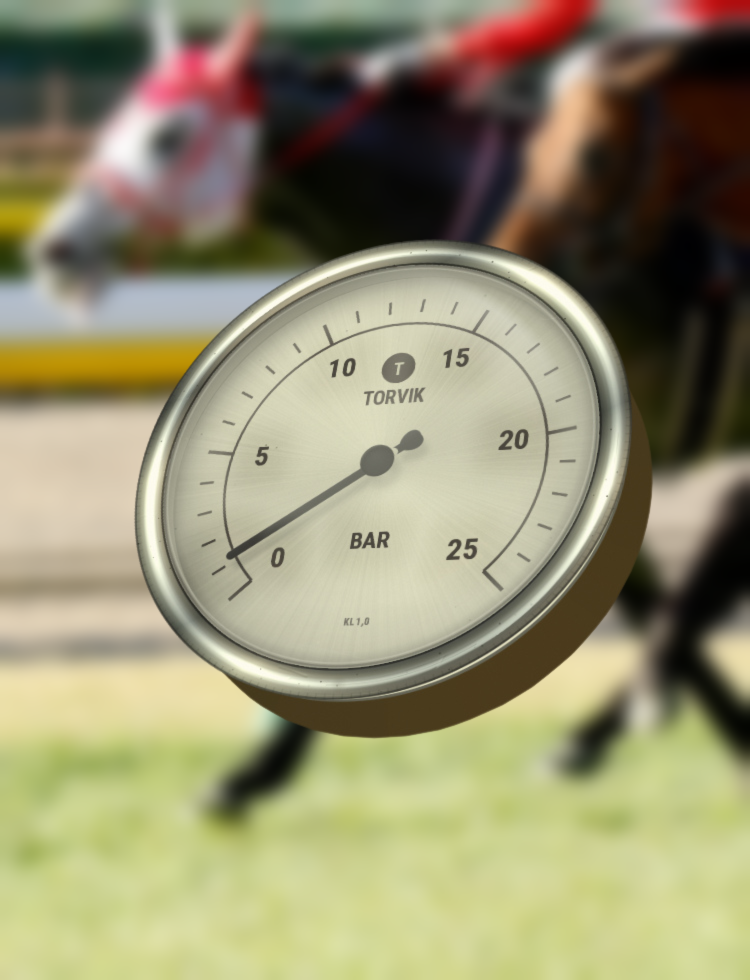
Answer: 1bar
